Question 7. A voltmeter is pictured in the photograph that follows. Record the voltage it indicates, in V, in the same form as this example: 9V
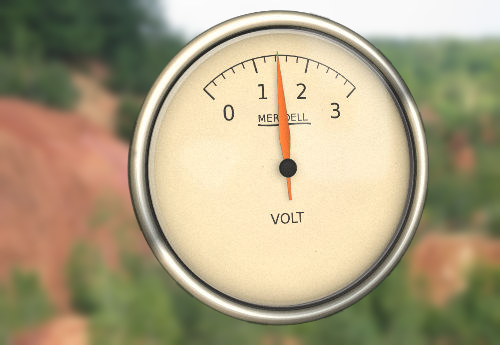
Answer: 1.4V
